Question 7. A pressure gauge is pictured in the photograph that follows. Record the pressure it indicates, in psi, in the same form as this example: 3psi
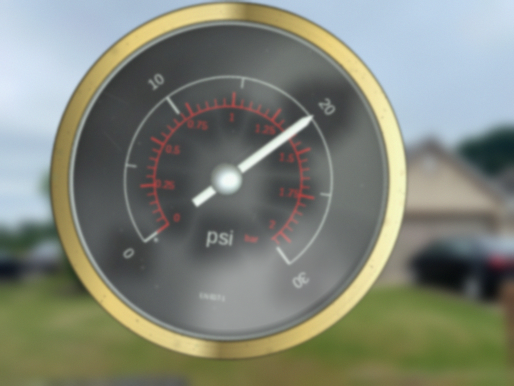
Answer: 20psi
